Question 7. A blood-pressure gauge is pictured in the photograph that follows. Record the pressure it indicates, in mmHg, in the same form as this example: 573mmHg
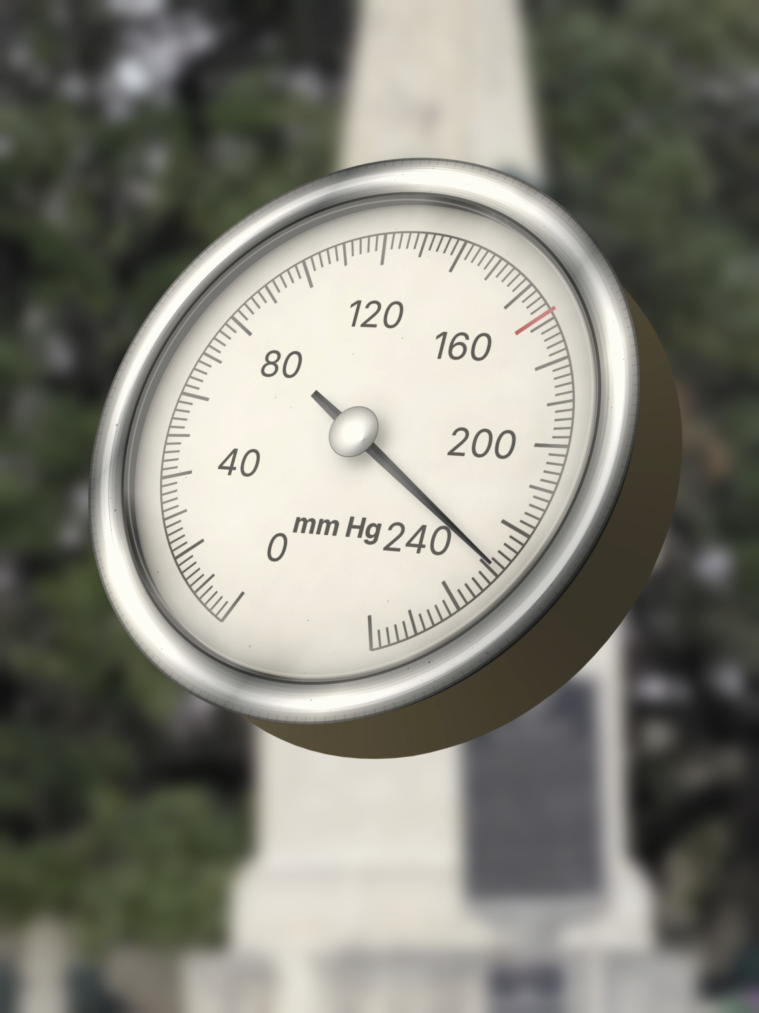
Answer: 229mmHg
